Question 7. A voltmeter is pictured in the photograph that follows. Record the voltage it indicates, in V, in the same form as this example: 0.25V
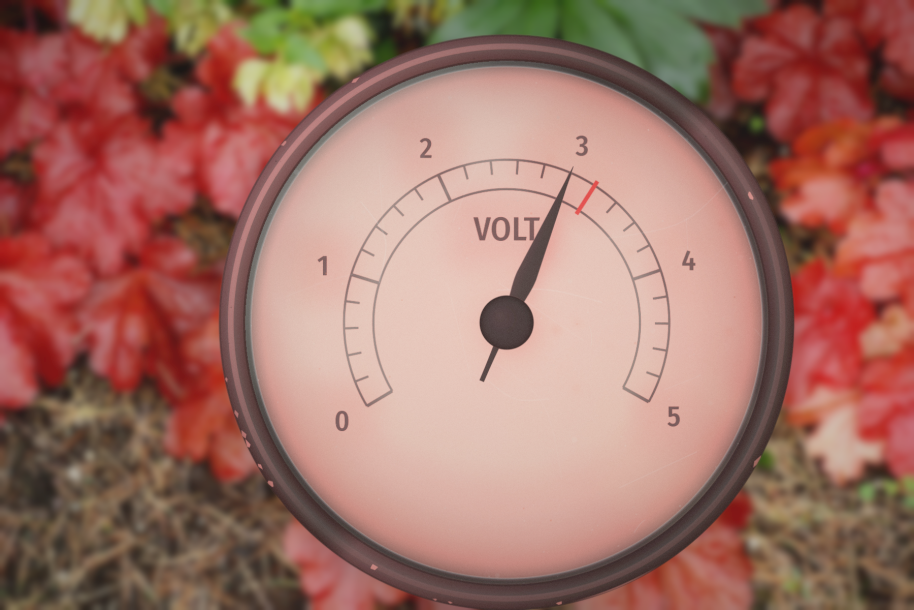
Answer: 3V
